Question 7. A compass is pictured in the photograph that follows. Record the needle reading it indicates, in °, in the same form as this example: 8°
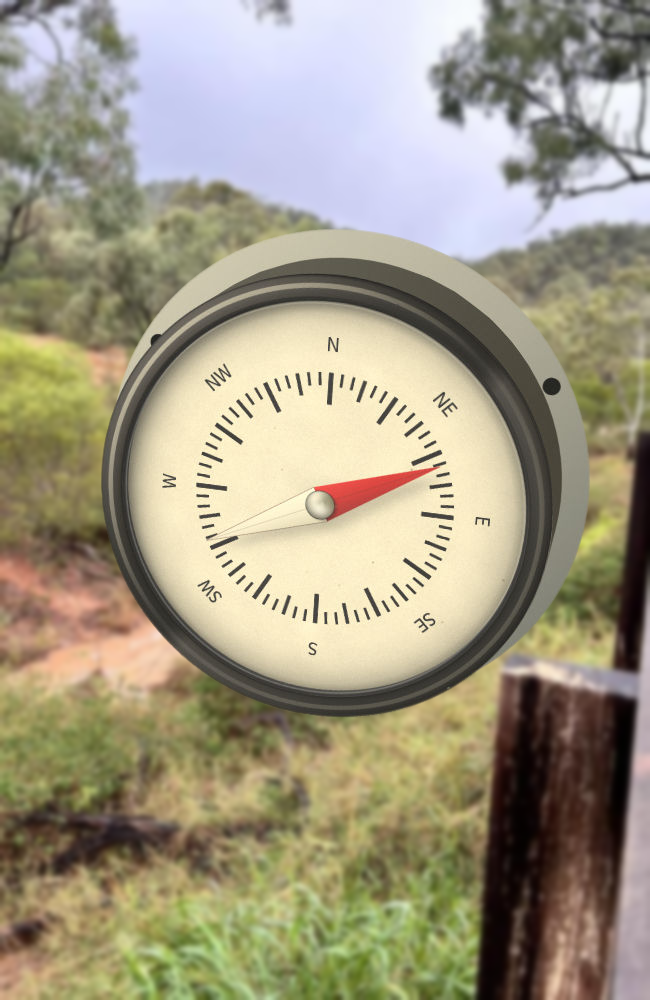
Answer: 65°
